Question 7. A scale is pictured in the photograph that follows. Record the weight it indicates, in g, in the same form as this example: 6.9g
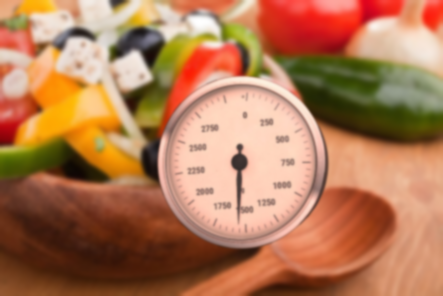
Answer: 1550g
